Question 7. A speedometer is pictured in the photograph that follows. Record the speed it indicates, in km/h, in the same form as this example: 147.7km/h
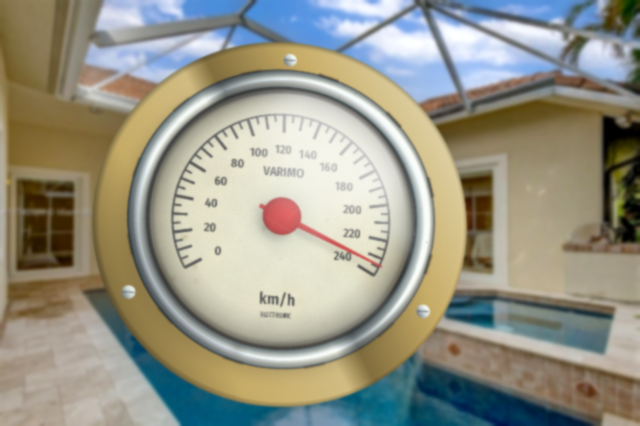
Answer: 235km/h
